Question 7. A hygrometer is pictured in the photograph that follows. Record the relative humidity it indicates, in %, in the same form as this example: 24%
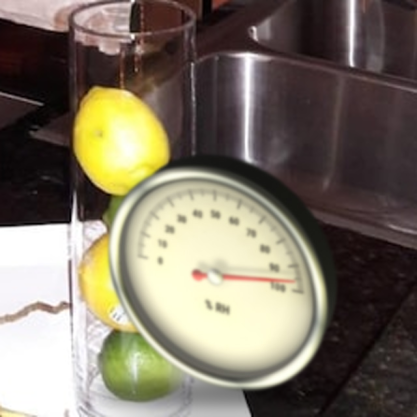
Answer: 95%
